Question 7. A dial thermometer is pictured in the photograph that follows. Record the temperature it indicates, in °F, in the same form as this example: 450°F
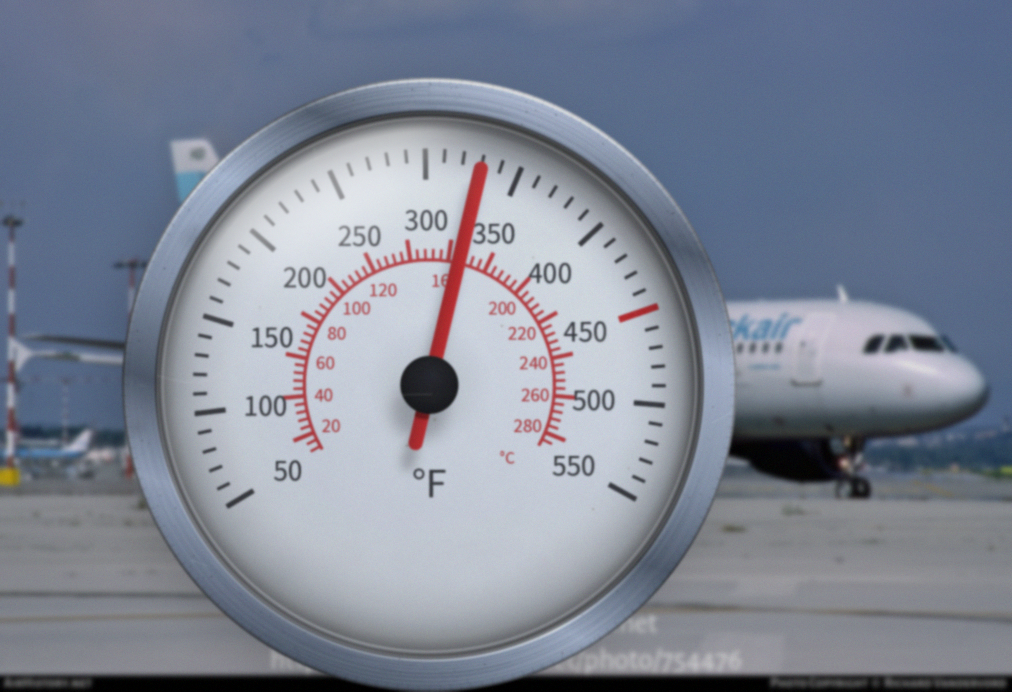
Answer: 330°F
